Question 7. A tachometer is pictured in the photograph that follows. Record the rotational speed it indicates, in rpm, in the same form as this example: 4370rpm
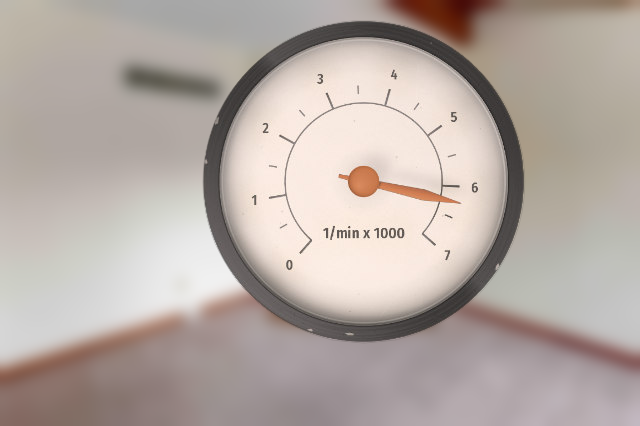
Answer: 6250rpm
